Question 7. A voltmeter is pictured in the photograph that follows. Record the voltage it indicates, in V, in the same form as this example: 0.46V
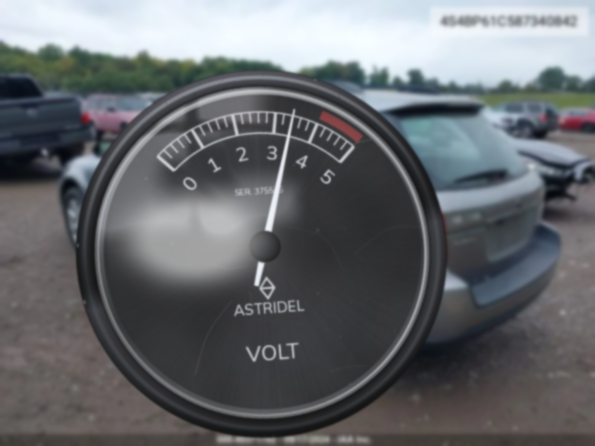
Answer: 3.4V
